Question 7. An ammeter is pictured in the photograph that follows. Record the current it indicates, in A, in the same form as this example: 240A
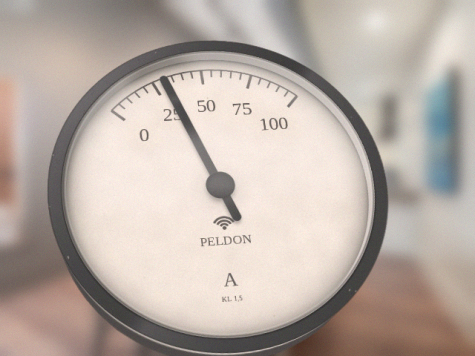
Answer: 30A
